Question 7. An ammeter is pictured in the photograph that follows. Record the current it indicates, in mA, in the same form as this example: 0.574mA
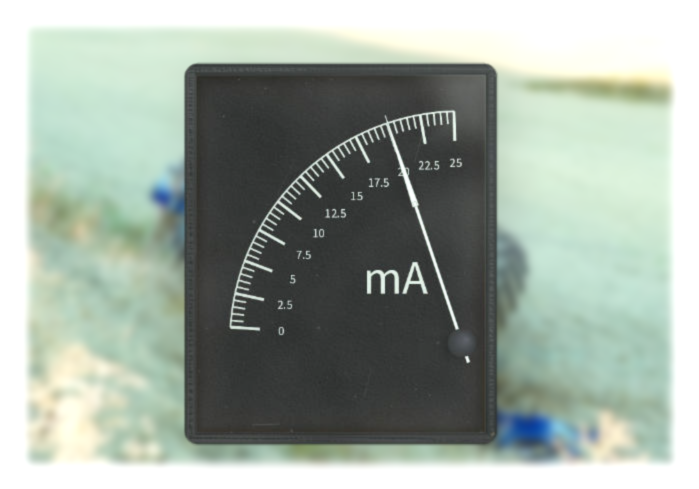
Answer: 20mA
